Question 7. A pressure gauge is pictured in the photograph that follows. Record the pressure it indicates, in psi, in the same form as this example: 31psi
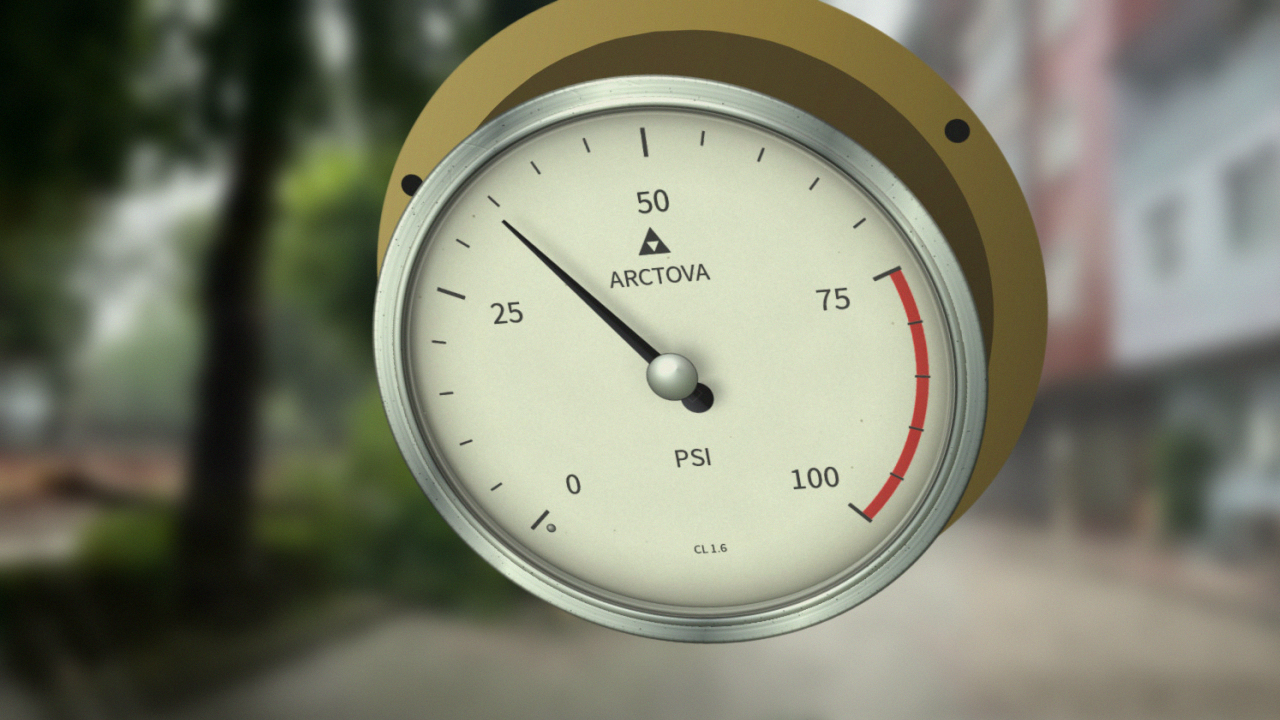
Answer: 35psi
